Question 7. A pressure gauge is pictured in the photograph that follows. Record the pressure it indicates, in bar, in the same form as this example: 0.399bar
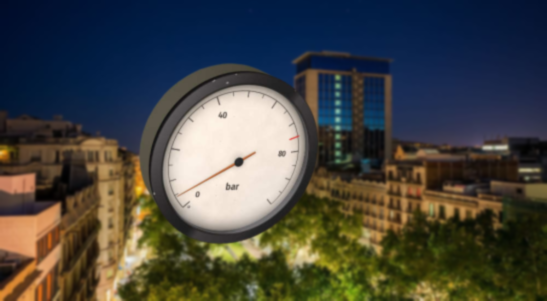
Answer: 5bar
